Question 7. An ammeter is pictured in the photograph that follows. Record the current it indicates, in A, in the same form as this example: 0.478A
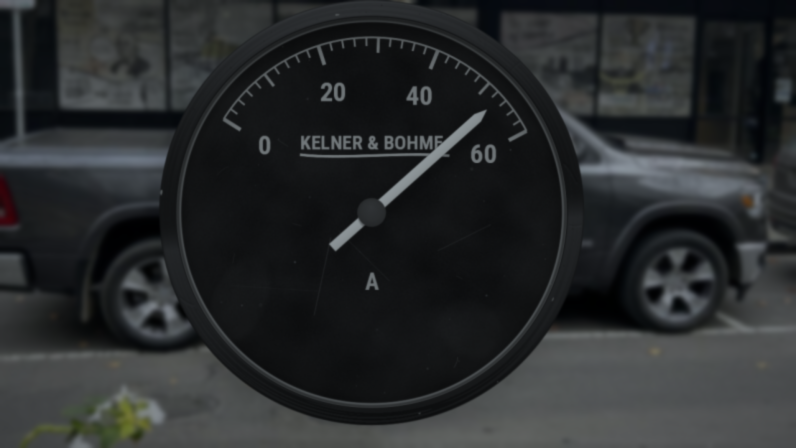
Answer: 53A
